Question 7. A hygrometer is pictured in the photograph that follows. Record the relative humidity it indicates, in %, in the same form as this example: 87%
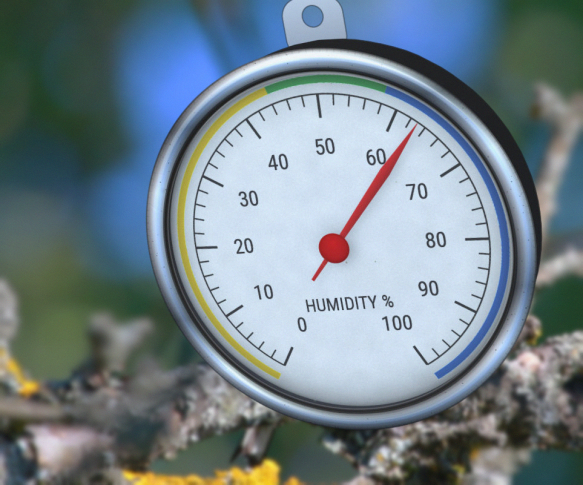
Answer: 63%
